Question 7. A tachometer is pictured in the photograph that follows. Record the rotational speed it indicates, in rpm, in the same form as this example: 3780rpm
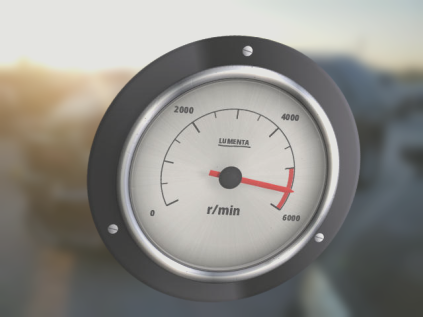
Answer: 5500rpm
